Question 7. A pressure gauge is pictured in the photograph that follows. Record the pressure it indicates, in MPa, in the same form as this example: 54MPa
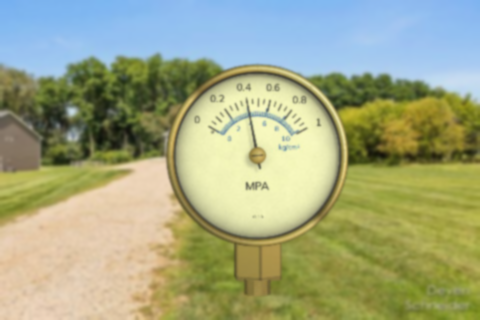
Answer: 0.4MPa
